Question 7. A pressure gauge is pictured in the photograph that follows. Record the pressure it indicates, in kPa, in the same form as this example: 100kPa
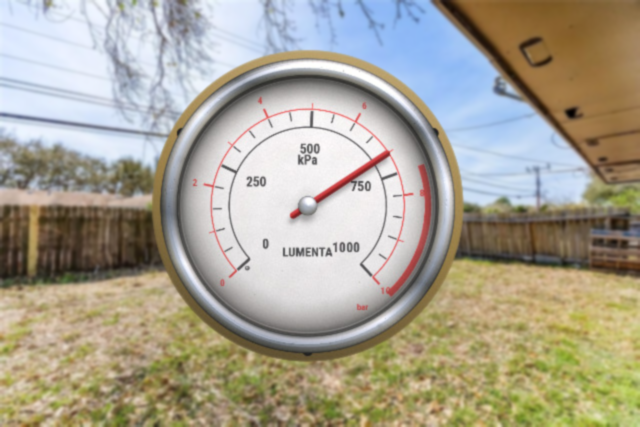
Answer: 700kPa
